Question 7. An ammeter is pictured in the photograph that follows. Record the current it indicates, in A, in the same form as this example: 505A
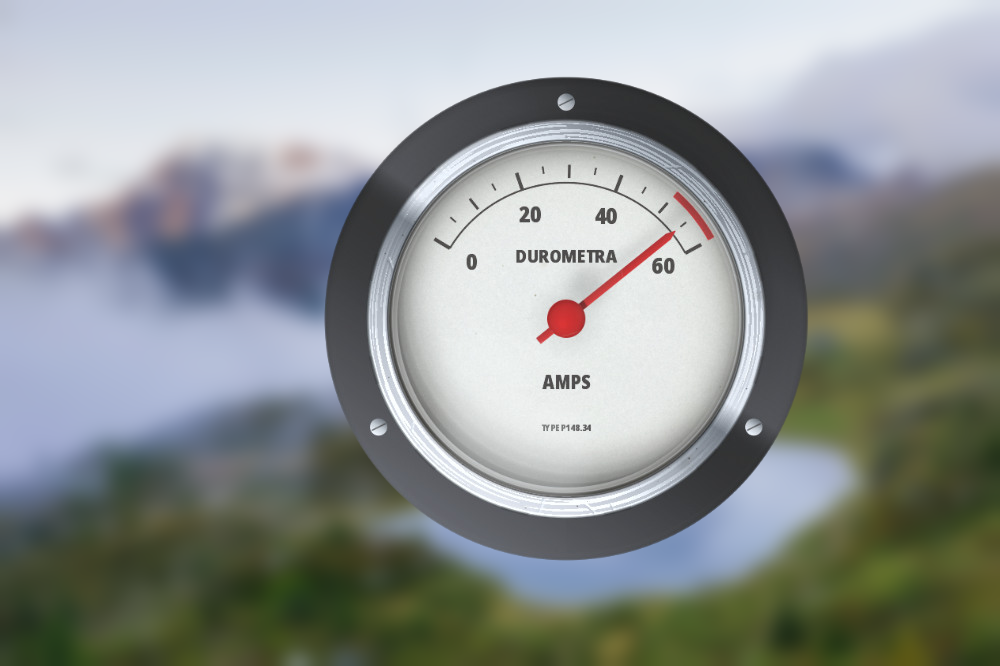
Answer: 55A
